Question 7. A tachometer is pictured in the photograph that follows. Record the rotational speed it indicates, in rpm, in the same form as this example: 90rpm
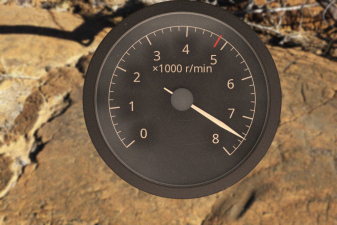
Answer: 7500rpm
